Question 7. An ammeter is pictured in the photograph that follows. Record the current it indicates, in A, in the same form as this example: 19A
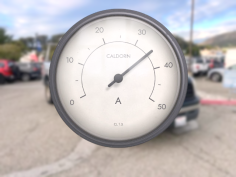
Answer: 35A
